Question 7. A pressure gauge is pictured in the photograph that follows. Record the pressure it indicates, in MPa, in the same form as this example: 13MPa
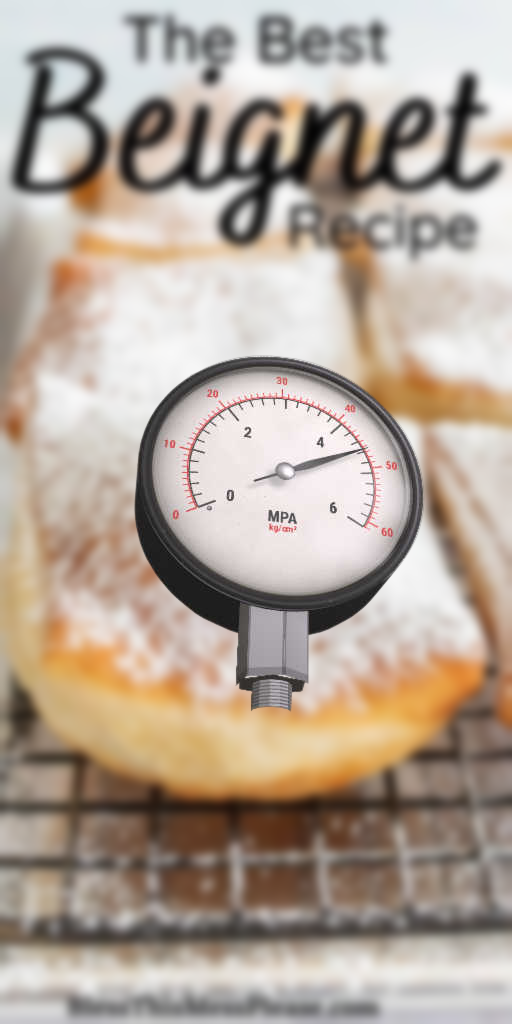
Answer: 4.6MPa
